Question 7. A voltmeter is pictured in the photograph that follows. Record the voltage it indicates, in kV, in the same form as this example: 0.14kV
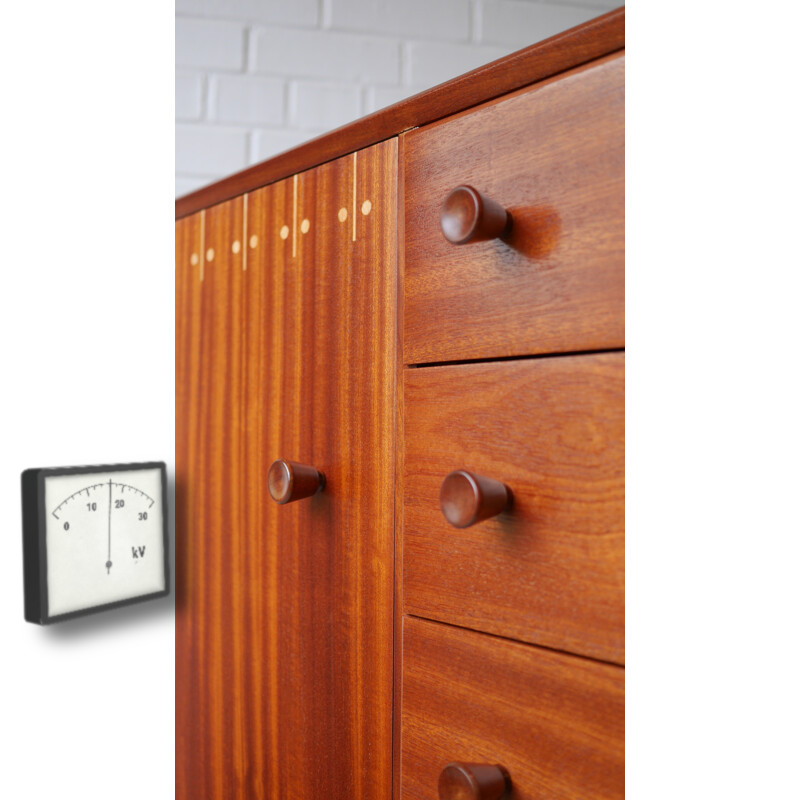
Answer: 16kV
